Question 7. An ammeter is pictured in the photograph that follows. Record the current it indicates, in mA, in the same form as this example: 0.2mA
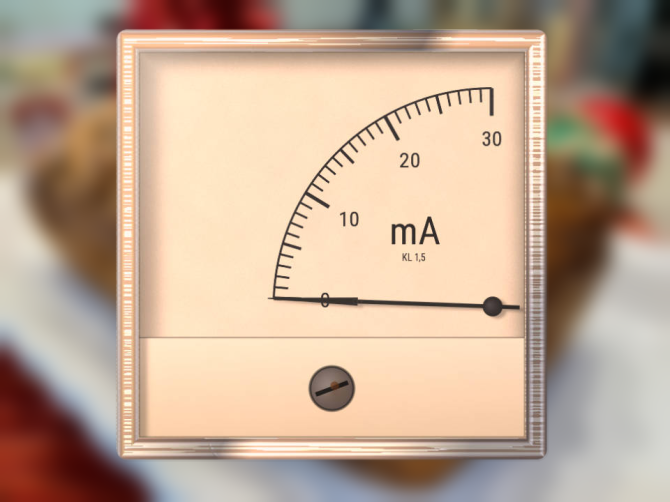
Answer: 0mA
